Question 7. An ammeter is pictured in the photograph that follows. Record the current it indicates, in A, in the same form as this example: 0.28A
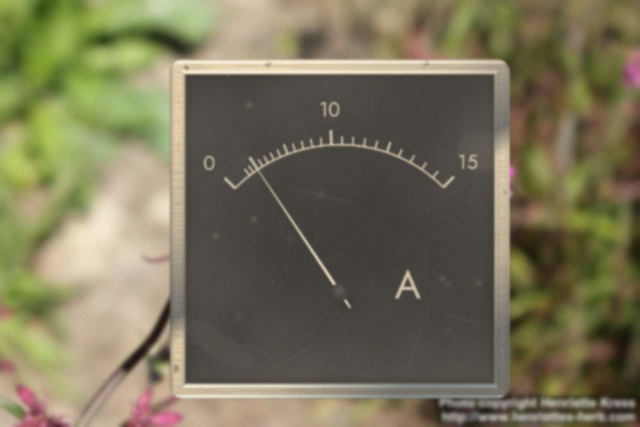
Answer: 5A
